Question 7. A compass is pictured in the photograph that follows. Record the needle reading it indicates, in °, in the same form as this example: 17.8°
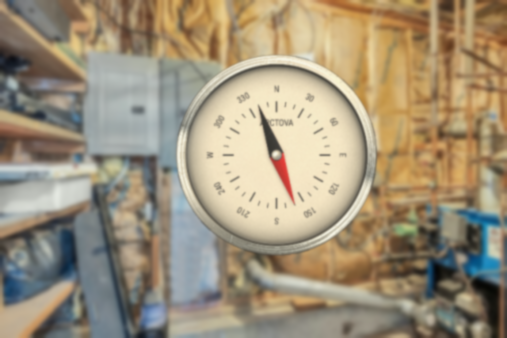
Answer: 160°
